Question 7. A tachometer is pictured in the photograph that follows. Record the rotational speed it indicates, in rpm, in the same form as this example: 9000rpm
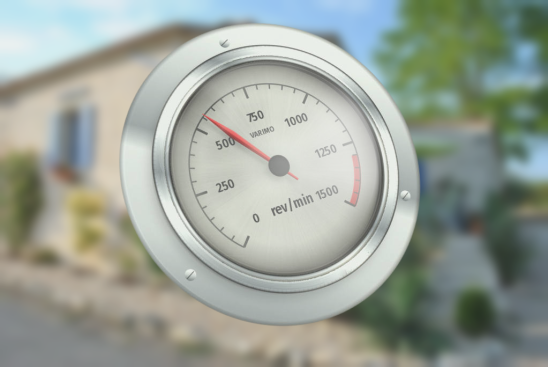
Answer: 550rpm
